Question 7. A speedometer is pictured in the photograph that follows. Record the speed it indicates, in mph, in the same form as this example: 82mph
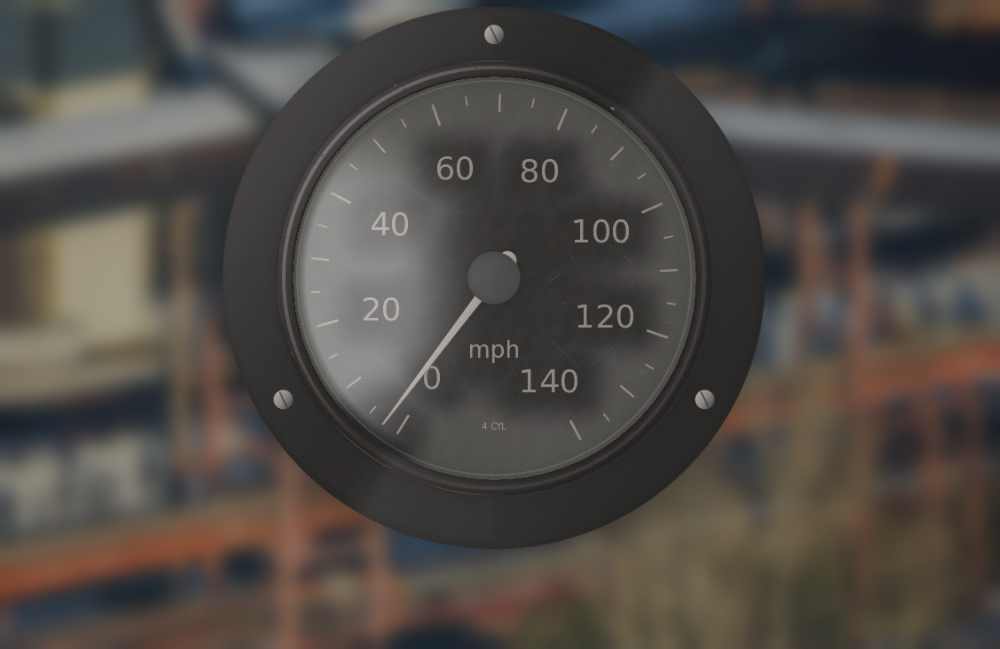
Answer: 2.5mph
